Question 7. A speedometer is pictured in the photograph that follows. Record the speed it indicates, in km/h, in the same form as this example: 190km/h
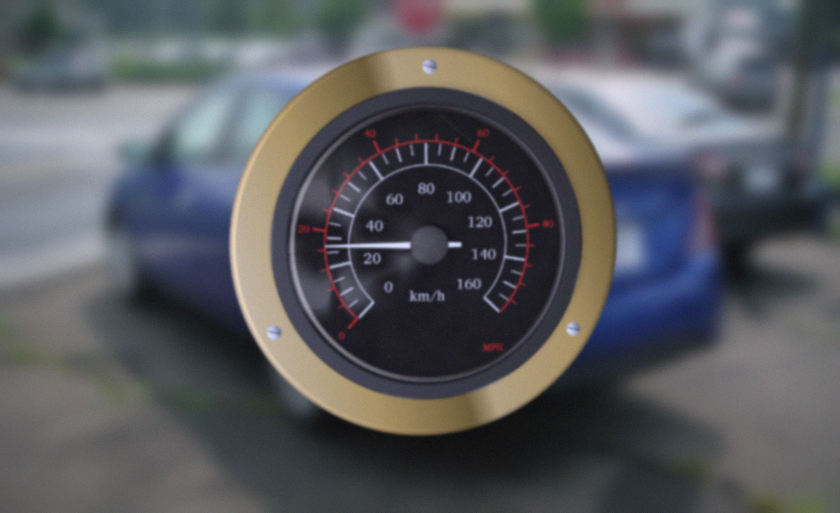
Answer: 27.5km/h
